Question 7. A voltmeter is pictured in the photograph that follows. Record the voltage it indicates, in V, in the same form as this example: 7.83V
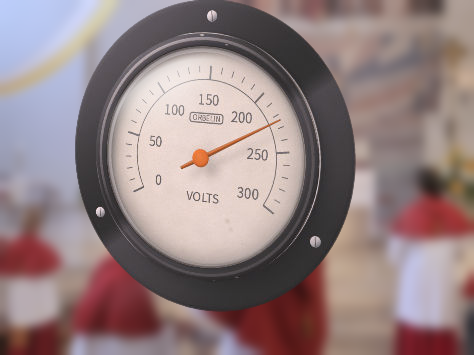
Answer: 225V
